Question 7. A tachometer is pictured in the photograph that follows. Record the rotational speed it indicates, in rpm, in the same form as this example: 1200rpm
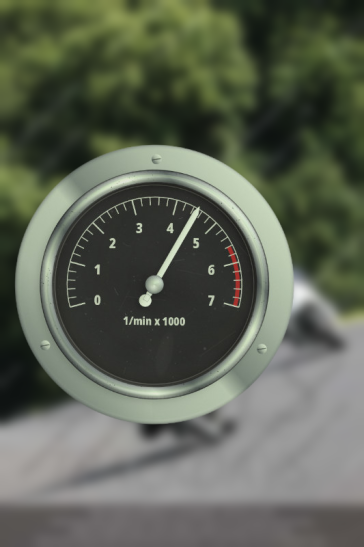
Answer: 4500rpm
